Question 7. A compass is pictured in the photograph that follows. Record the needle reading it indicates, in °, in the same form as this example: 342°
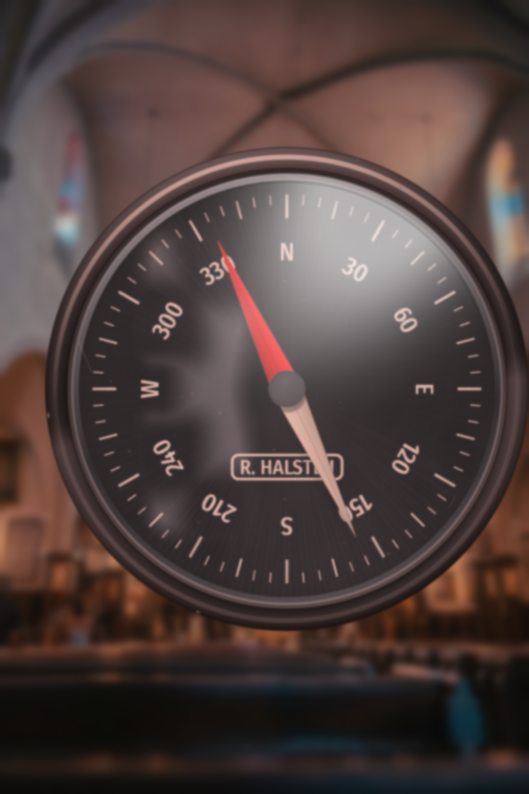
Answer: 335°
